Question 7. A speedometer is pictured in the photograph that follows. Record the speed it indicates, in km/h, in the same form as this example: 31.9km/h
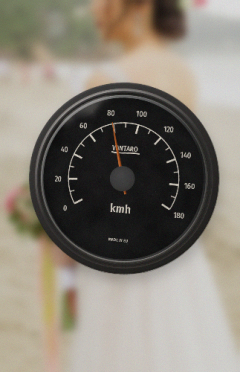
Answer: 80km/h
